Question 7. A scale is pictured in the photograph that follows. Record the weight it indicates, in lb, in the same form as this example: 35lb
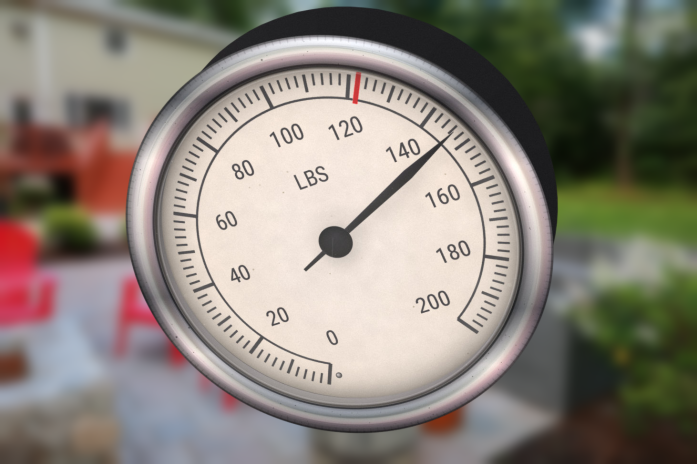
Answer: 146lb
